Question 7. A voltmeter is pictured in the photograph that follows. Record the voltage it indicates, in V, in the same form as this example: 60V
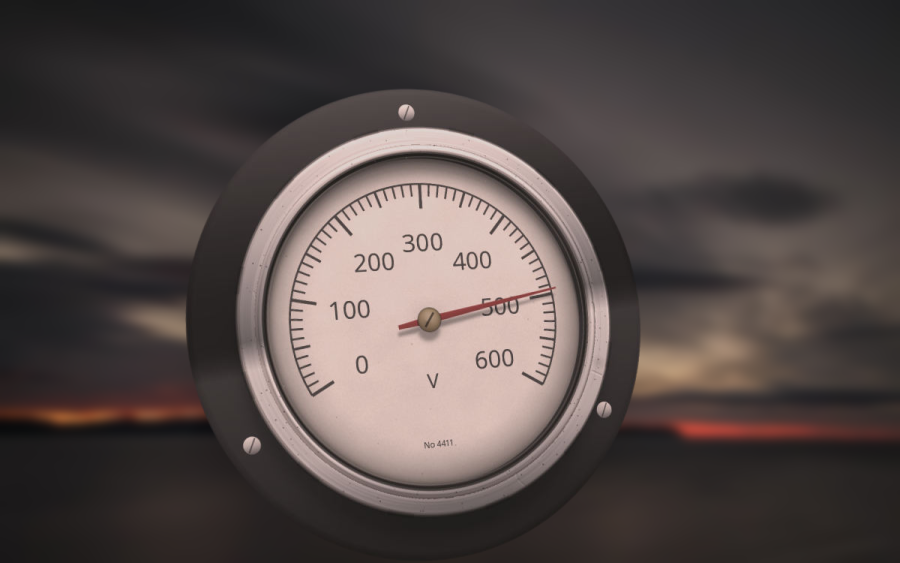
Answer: 495V
